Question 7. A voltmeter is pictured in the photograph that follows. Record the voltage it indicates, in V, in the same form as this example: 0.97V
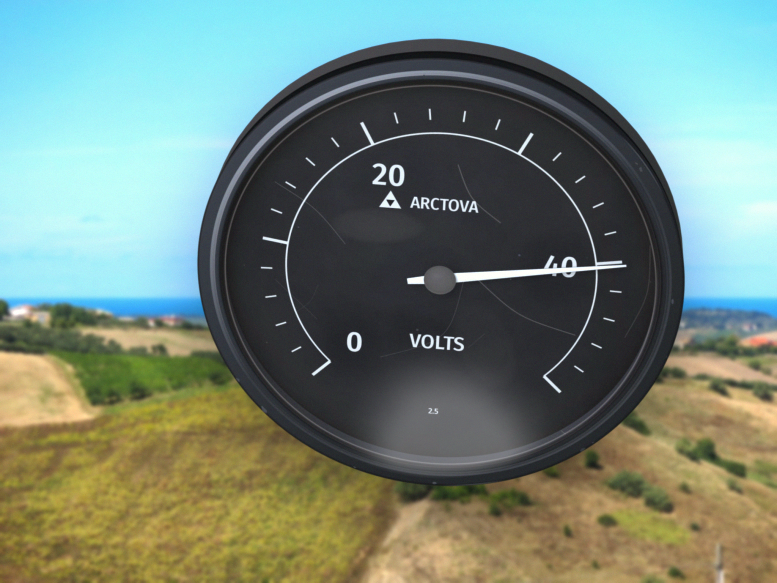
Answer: 40V
